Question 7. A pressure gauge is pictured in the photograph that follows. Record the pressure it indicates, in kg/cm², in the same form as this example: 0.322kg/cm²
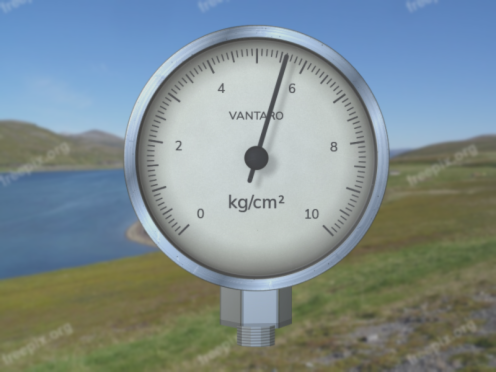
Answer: 5.6kg/cm²
